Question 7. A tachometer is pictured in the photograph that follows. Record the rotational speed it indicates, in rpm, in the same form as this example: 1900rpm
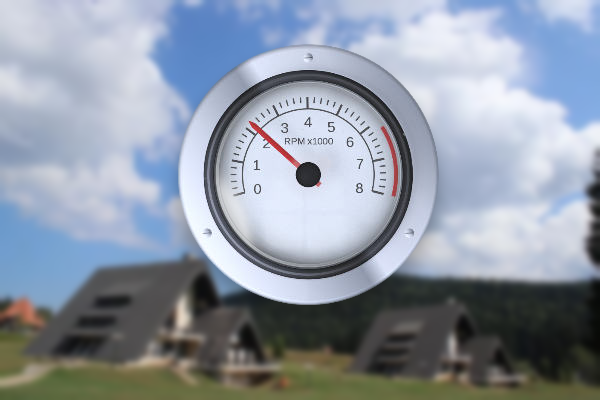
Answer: 2200rpm
